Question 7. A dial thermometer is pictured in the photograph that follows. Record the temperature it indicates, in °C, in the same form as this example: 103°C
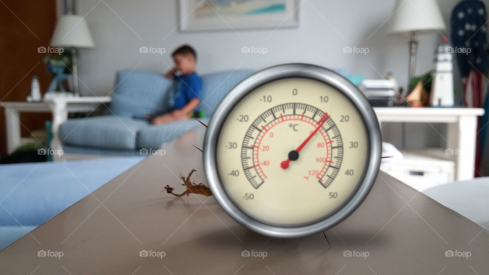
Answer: 15°C
